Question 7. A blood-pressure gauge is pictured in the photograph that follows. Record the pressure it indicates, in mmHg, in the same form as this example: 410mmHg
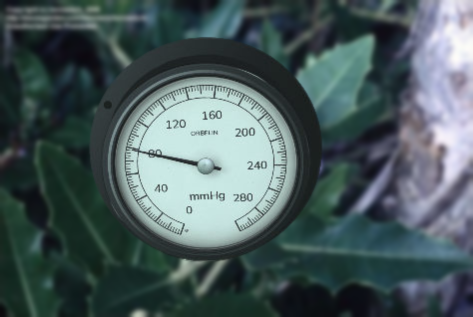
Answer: 80mmHg
